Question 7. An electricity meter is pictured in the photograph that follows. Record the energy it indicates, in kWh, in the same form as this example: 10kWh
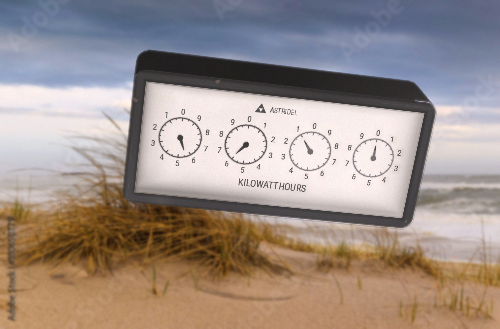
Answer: 5610kWh
